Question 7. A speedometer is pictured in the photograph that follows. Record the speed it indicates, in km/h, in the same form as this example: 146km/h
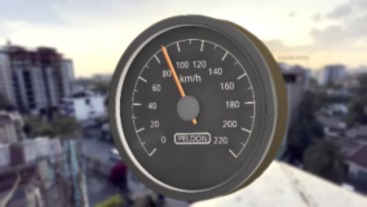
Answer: 90km/h
